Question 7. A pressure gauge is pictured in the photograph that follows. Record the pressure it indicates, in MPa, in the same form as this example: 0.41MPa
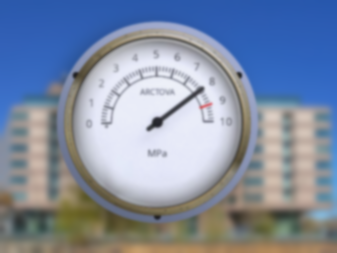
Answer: 8MPa
